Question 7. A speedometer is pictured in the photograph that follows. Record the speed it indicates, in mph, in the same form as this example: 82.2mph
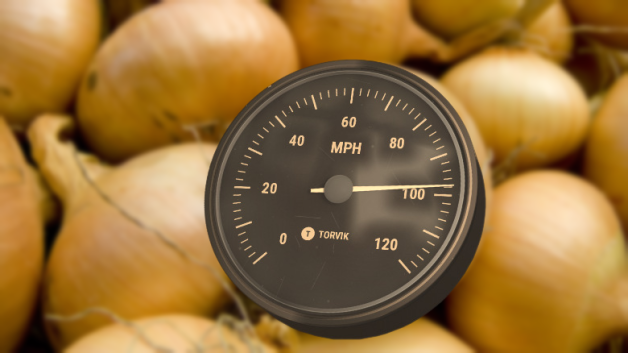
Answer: 98mph
